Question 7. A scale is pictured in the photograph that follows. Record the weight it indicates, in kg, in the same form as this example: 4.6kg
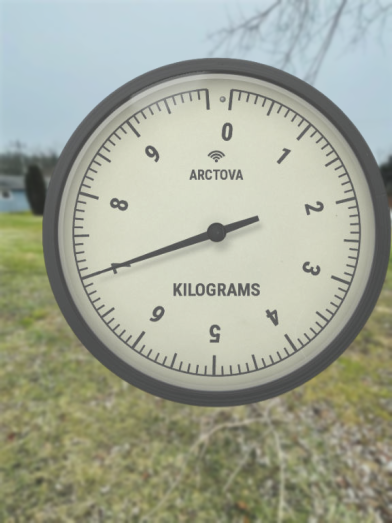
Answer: 7kg
